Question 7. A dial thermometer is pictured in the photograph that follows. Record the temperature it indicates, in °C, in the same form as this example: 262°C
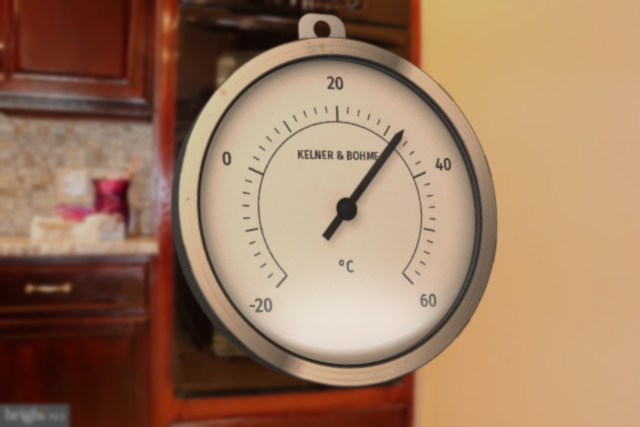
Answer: 32°C
